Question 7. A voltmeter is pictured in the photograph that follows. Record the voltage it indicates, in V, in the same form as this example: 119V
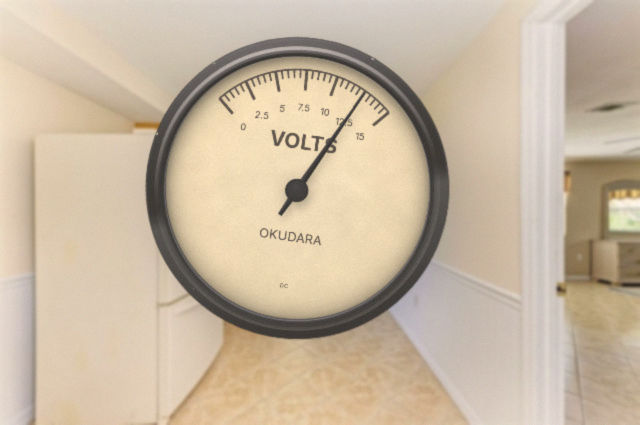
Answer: 12.5V
